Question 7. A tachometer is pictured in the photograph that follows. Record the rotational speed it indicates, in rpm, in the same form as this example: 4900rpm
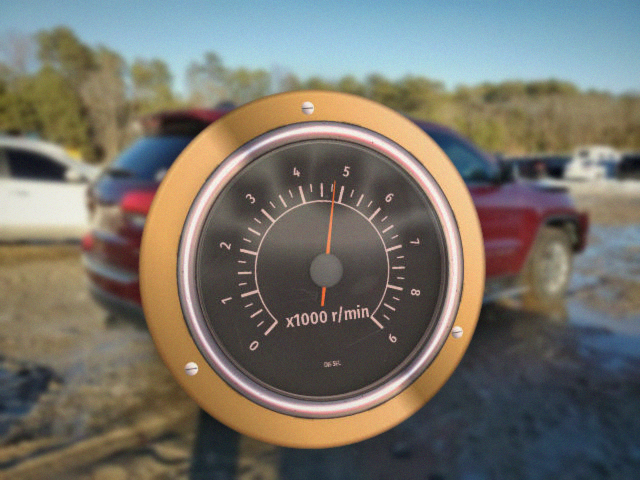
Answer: 4750rpm
